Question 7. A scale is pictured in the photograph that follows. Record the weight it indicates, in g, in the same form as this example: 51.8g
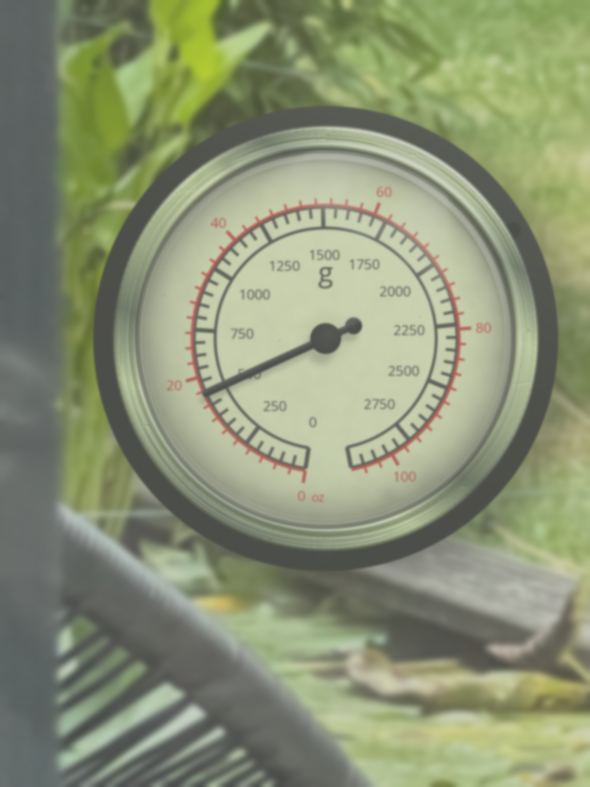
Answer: 500g
